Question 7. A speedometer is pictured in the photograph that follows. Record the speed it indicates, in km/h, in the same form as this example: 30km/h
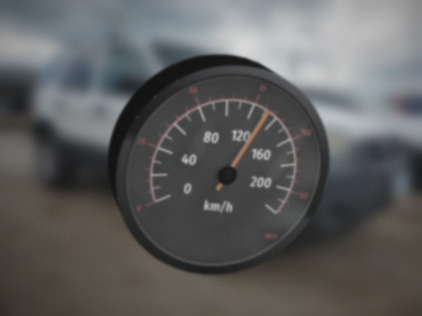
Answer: 130km/h
